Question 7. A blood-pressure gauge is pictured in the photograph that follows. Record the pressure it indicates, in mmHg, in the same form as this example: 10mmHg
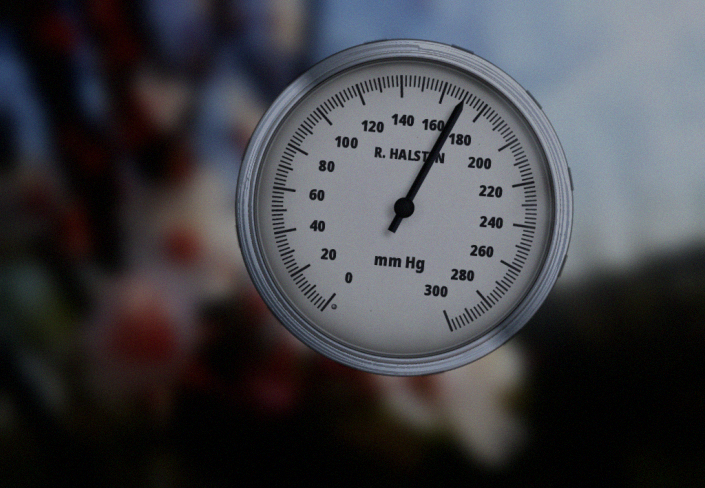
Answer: 170mmHg
